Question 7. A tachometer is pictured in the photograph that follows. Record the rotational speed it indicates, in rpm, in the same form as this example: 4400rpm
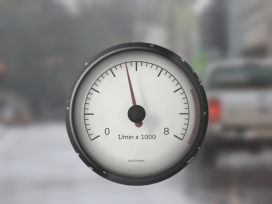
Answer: 3600rpm
